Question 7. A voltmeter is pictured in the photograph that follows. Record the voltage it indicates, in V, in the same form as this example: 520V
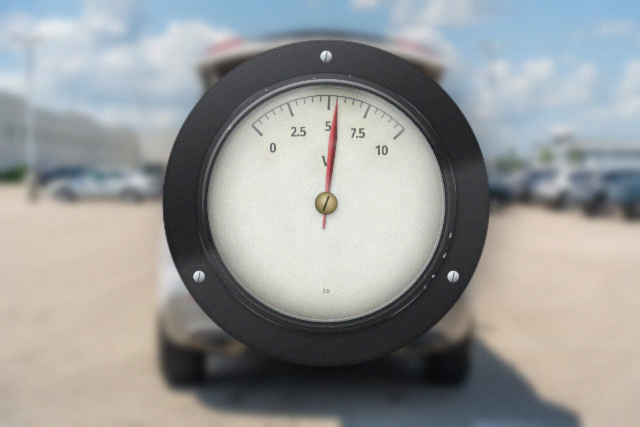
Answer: 5.5V
